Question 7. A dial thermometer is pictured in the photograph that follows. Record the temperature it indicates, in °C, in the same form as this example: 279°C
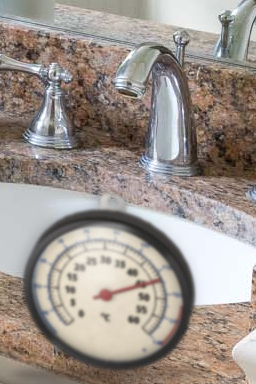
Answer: 45°C
